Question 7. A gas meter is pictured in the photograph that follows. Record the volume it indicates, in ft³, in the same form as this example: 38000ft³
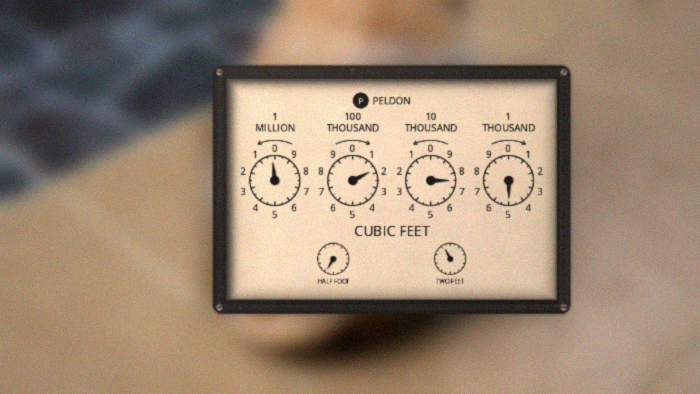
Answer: 17500ft³
